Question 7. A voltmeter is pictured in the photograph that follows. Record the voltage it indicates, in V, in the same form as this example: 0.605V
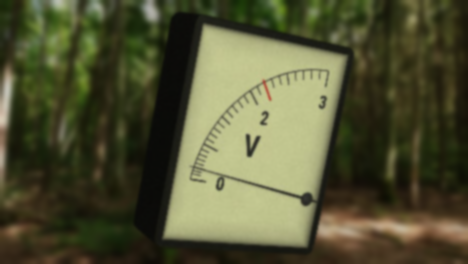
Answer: 0.5V
